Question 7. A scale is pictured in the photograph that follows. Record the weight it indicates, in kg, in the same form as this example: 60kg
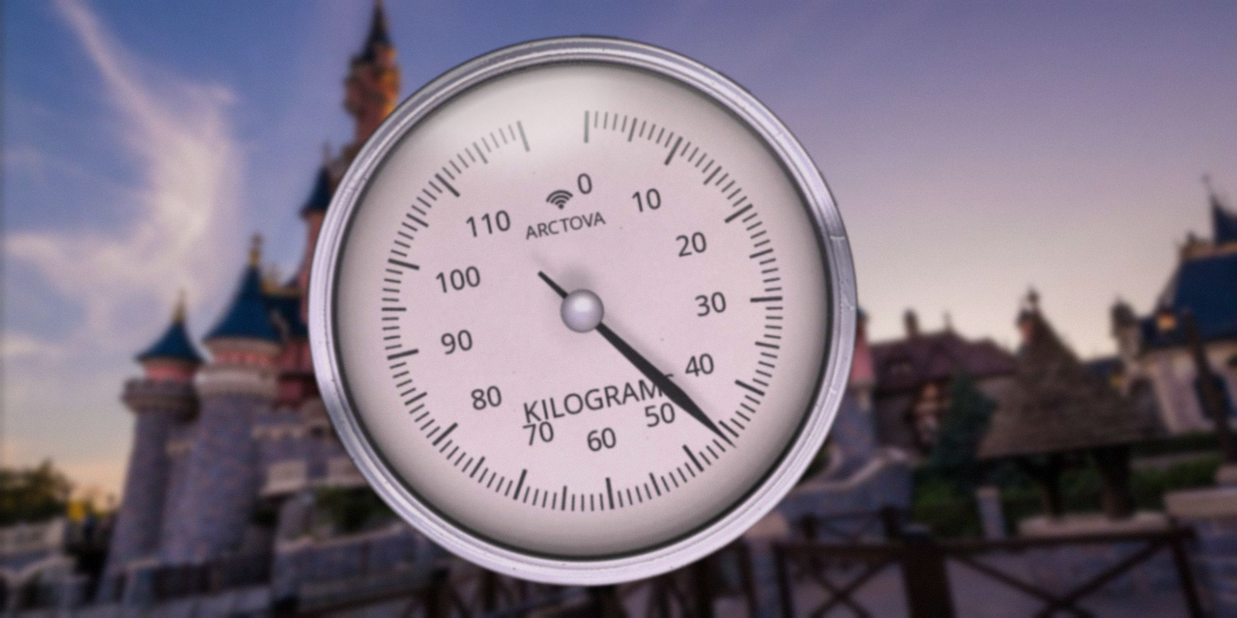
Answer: 46kg
